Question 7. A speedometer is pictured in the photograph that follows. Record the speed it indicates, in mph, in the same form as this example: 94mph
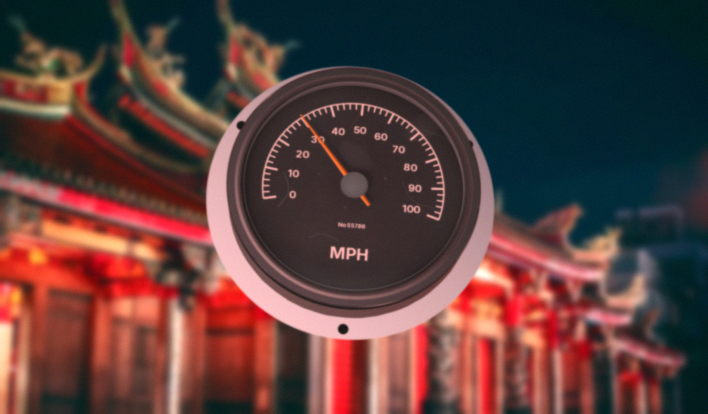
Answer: 30mph
